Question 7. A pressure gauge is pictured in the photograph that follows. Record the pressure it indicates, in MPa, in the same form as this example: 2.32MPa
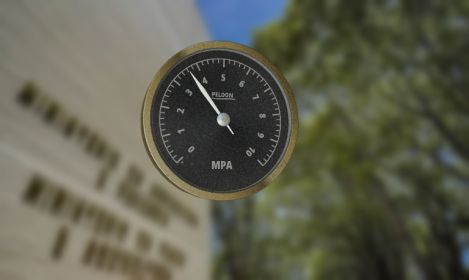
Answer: 3.6MPa
